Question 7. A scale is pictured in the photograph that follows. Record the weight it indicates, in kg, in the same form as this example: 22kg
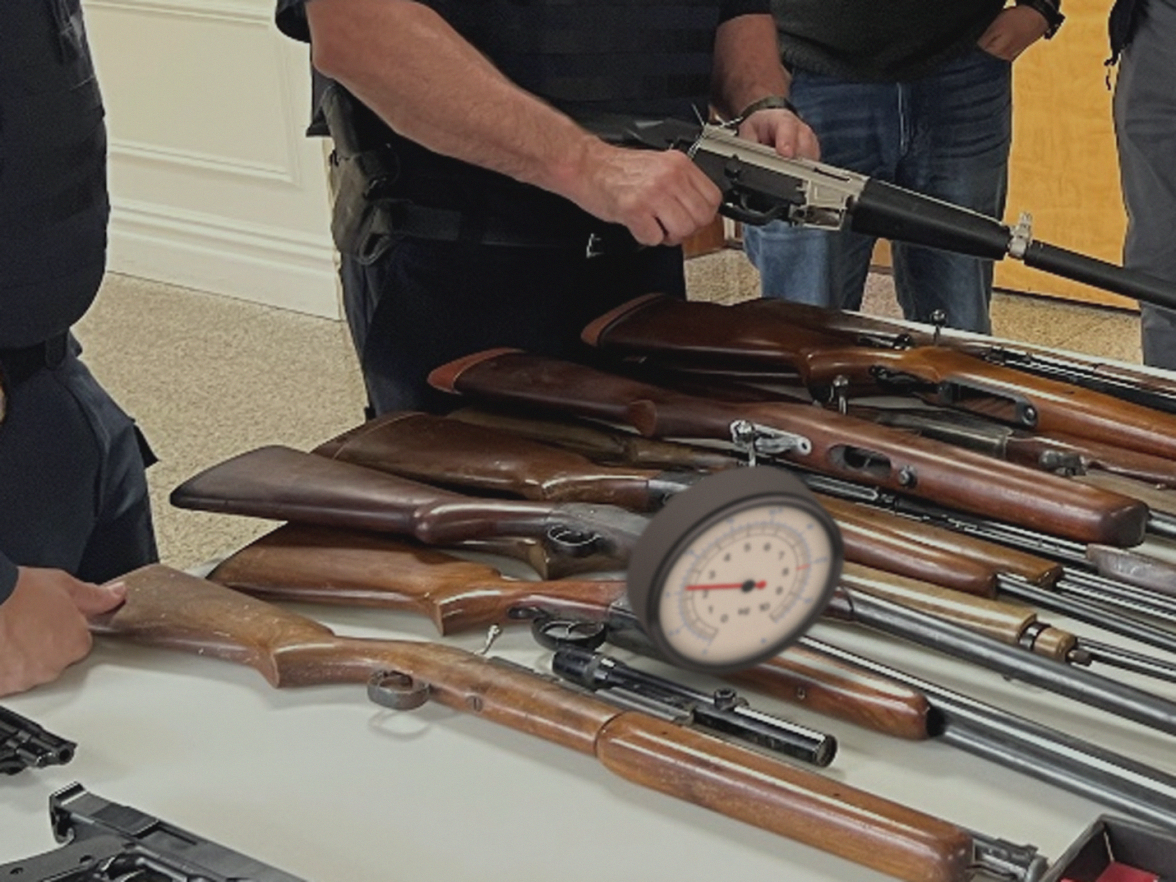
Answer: 2.5kg
